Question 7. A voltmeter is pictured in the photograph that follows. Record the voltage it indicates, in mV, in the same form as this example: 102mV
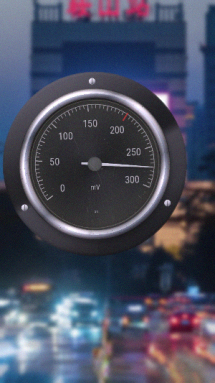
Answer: 275mV
